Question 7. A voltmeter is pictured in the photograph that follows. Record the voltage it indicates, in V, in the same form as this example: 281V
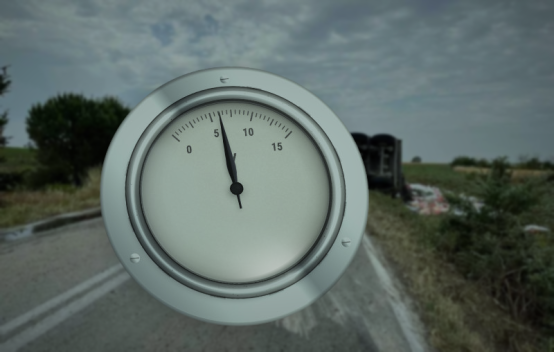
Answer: 6V
